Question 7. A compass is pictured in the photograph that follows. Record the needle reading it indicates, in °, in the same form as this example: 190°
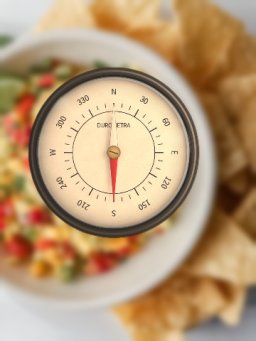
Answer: 180°
